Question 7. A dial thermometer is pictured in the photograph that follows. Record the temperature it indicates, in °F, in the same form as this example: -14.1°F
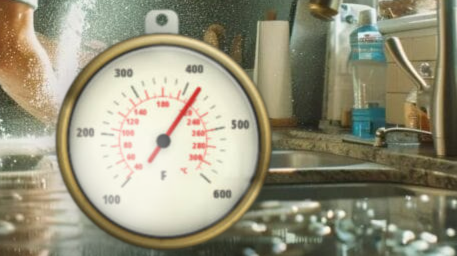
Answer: 420°F
